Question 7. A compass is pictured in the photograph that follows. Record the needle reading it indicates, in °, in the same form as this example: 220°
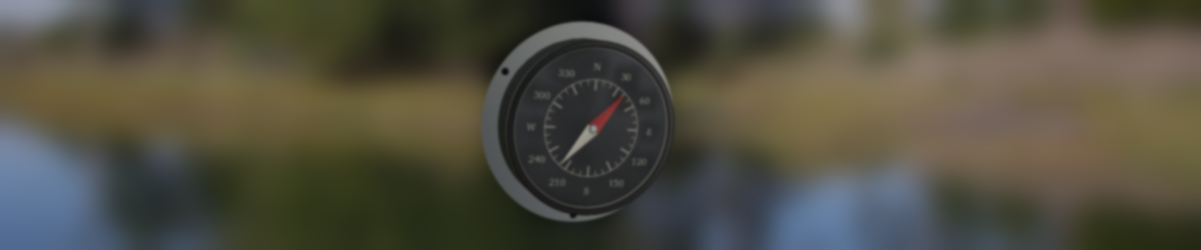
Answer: 40°
